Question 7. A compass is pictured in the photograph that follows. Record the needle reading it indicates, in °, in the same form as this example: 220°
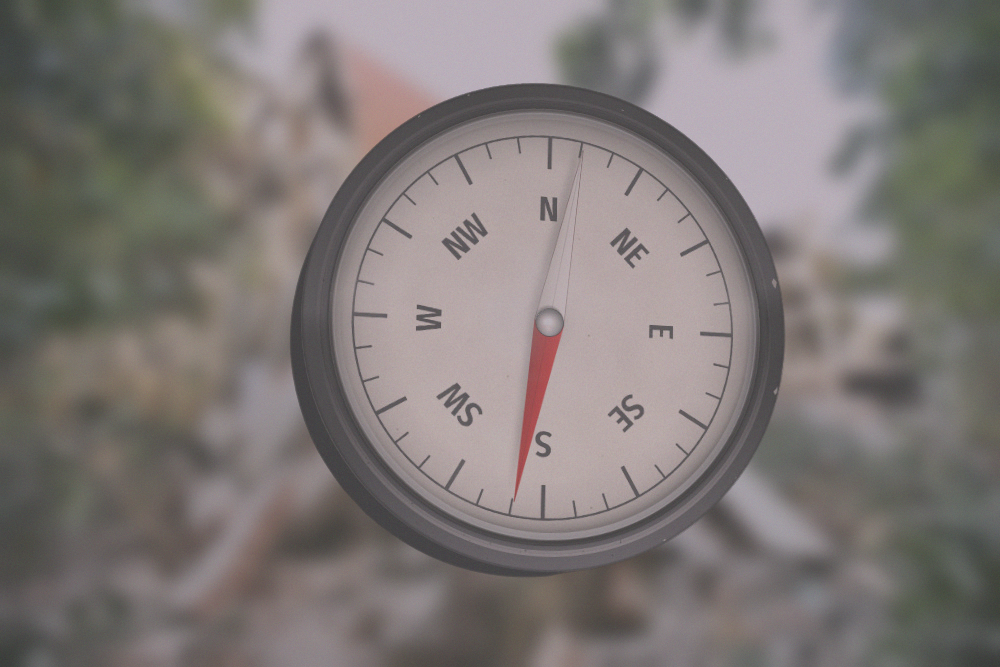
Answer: 190°
